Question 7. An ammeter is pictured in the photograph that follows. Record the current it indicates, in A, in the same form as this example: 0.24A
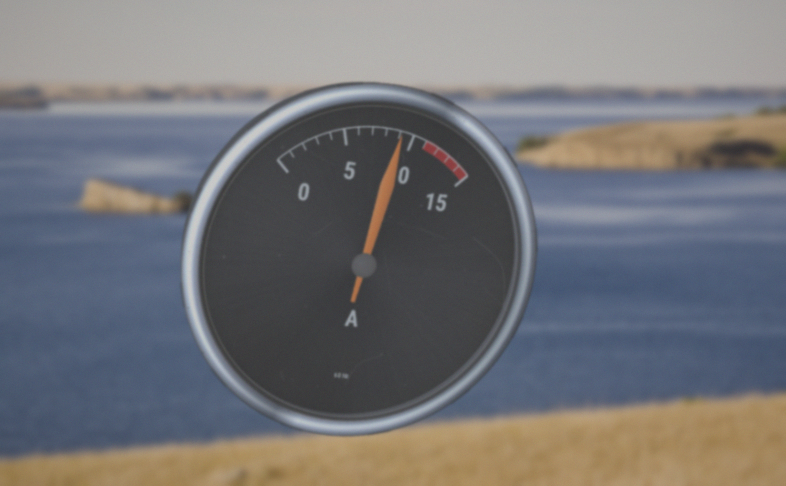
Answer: 9A
